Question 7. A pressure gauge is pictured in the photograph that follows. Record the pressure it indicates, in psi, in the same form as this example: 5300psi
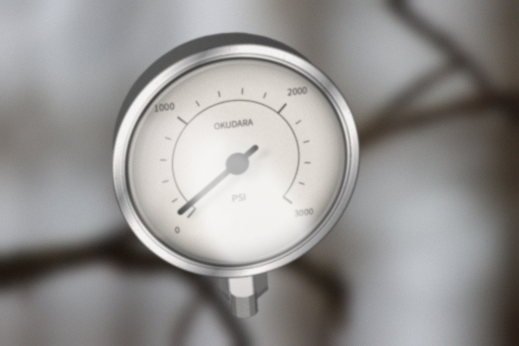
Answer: 100psi
